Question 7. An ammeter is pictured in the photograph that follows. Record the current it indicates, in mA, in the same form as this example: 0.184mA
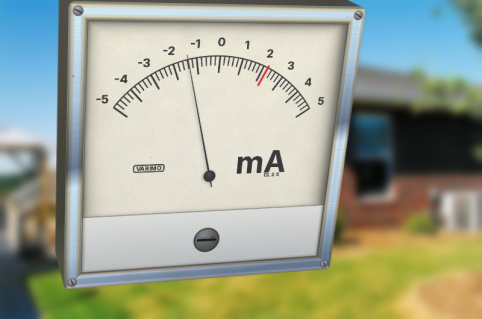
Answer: -1.4mA
